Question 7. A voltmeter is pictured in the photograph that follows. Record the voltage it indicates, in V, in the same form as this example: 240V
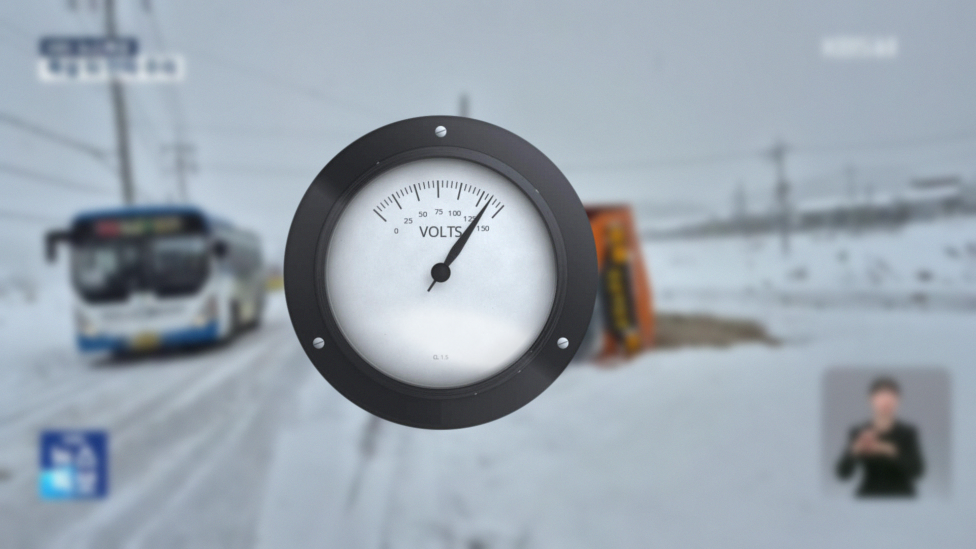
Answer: 135V
